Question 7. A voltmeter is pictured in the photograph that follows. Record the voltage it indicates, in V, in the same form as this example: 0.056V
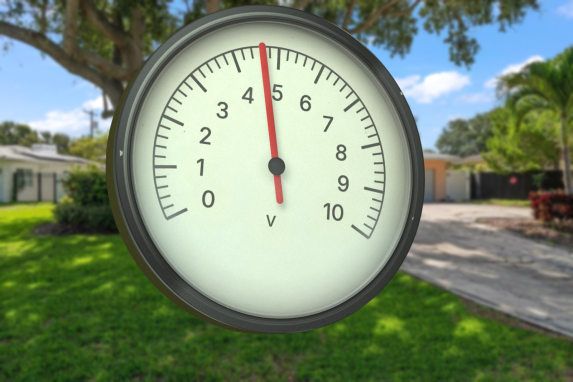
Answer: 4.6V
